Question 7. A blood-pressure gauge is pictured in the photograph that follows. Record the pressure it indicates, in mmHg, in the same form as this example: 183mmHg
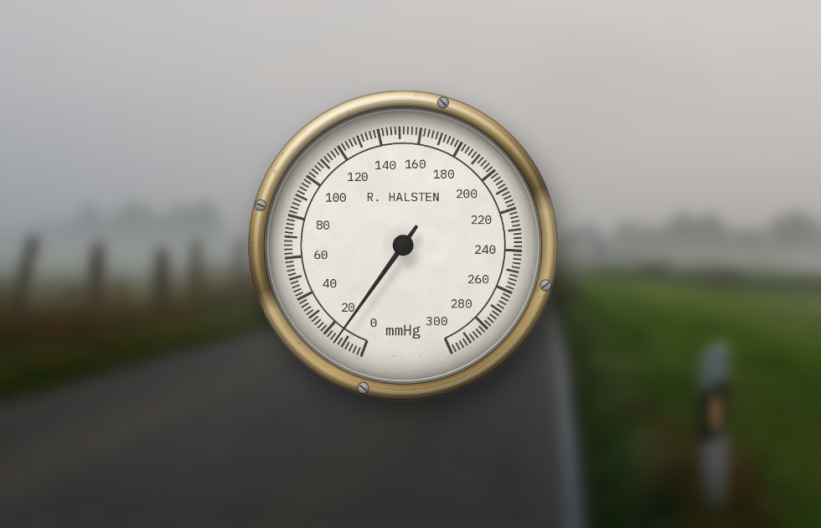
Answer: 14mmHg
